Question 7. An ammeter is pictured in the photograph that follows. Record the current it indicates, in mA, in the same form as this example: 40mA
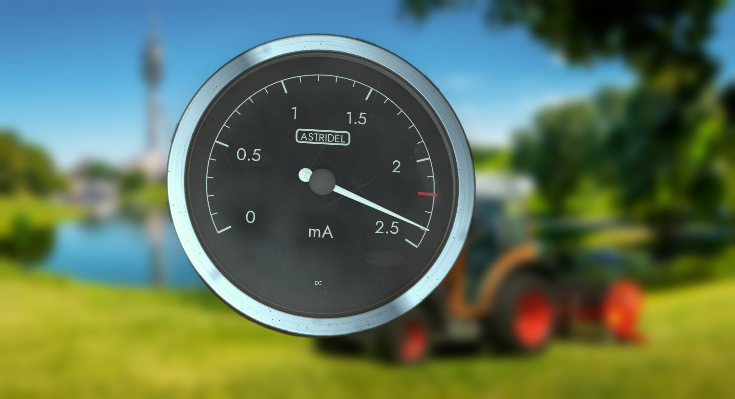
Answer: 2.4mA
